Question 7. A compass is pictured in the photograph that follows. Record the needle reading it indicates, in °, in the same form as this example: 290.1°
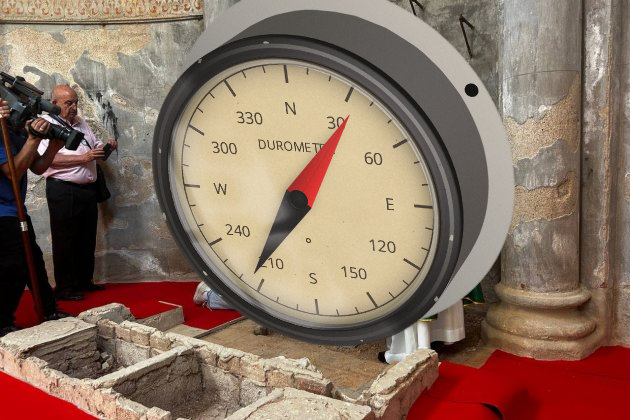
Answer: 35°
